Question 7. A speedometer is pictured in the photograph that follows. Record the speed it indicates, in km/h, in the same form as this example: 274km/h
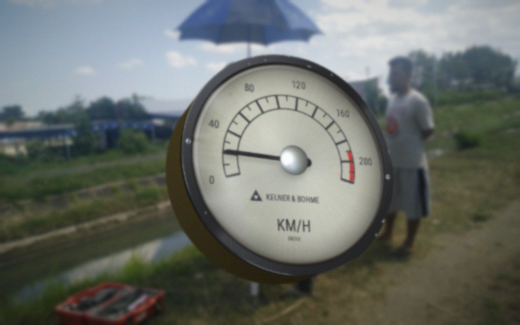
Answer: 20km/h
